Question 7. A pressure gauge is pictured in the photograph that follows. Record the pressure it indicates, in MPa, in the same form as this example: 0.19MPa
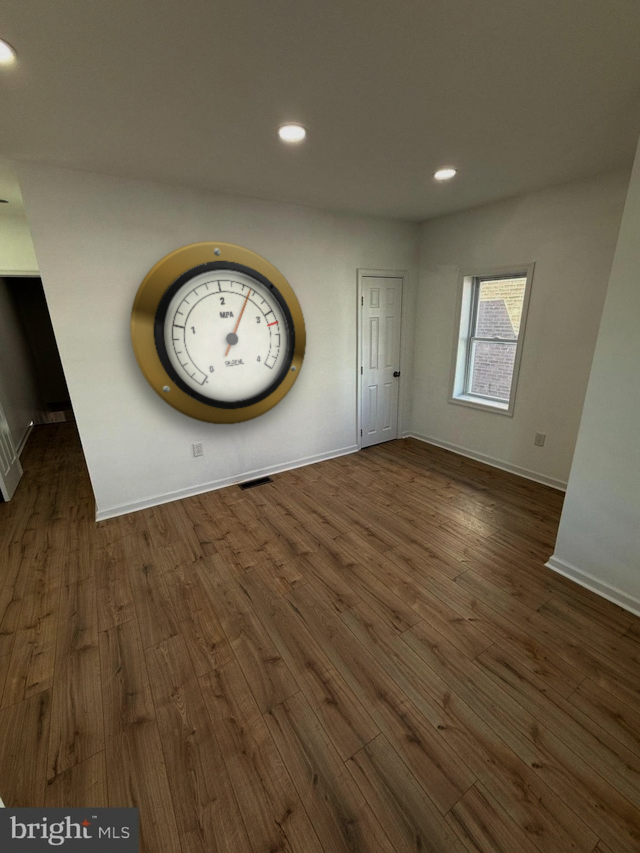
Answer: 2.5MPa
